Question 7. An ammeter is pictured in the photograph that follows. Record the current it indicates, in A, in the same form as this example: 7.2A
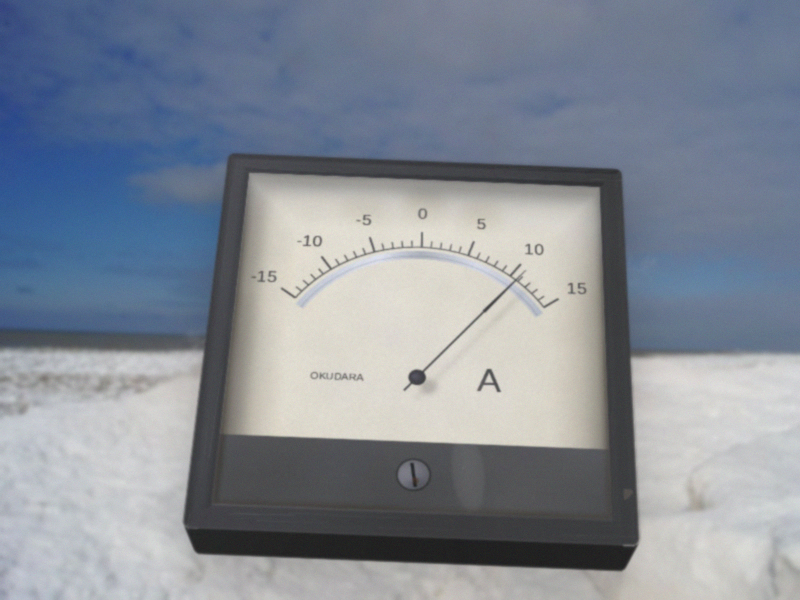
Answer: 11A
